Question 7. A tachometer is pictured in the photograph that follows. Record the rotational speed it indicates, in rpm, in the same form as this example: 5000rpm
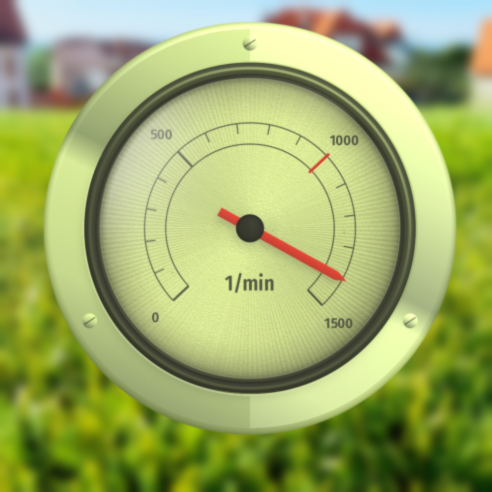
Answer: 1400rpm
